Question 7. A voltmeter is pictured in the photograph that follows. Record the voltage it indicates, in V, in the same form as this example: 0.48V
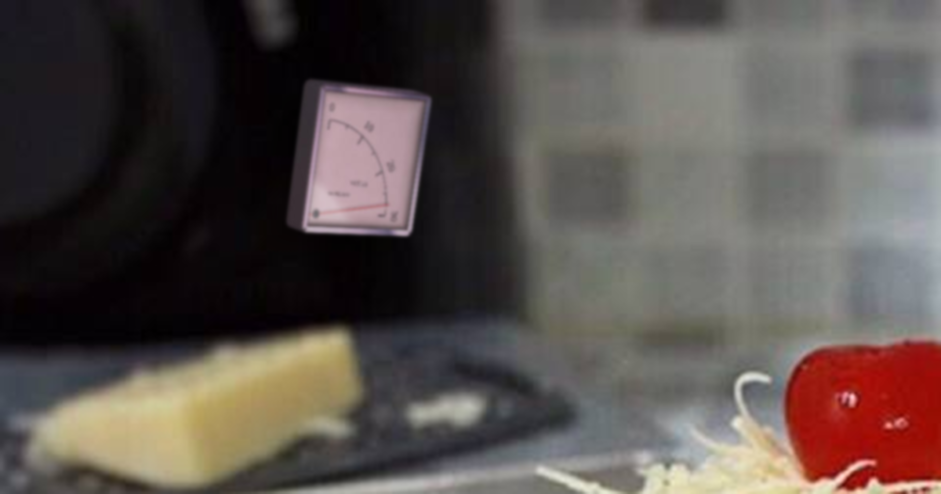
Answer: 27.5V
